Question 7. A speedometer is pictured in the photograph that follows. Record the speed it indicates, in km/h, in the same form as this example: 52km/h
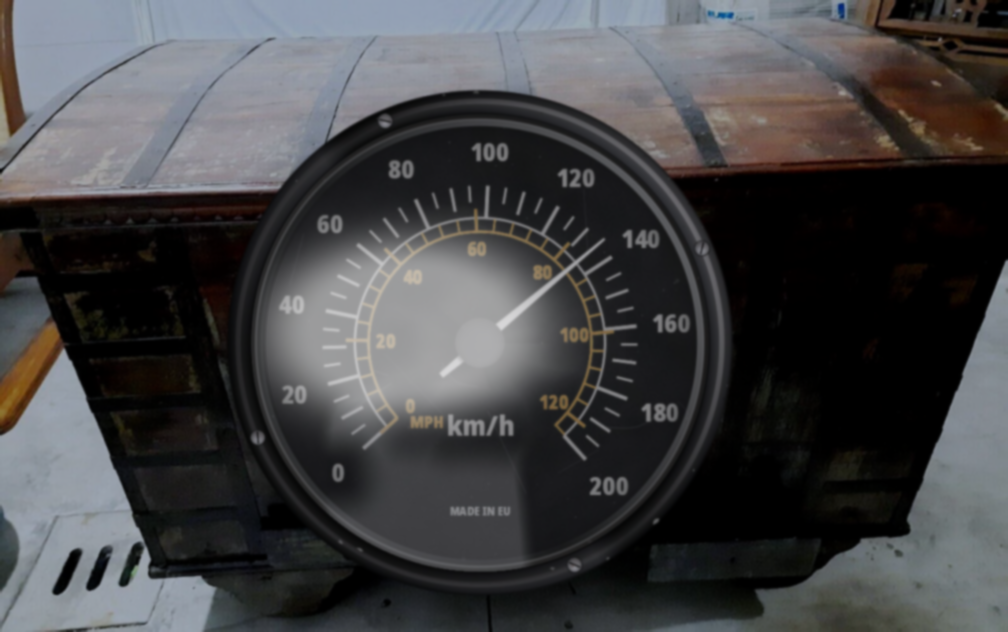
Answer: 135km/h
